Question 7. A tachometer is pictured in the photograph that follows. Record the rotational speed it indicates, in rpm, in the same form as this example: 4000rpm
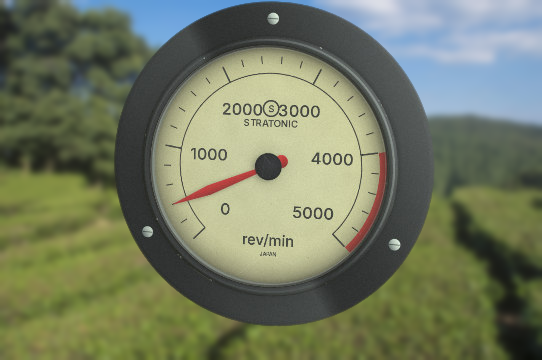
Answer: 400rpm
